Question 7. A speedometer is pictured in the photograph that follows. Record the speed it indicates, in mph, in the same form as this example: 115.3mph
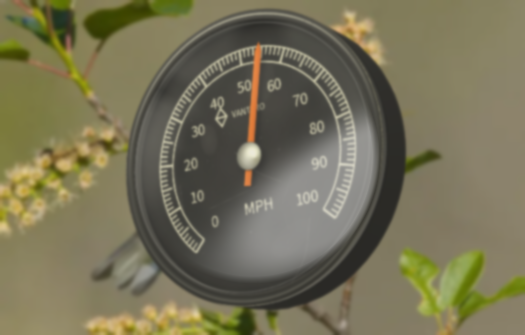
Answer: 55mph
